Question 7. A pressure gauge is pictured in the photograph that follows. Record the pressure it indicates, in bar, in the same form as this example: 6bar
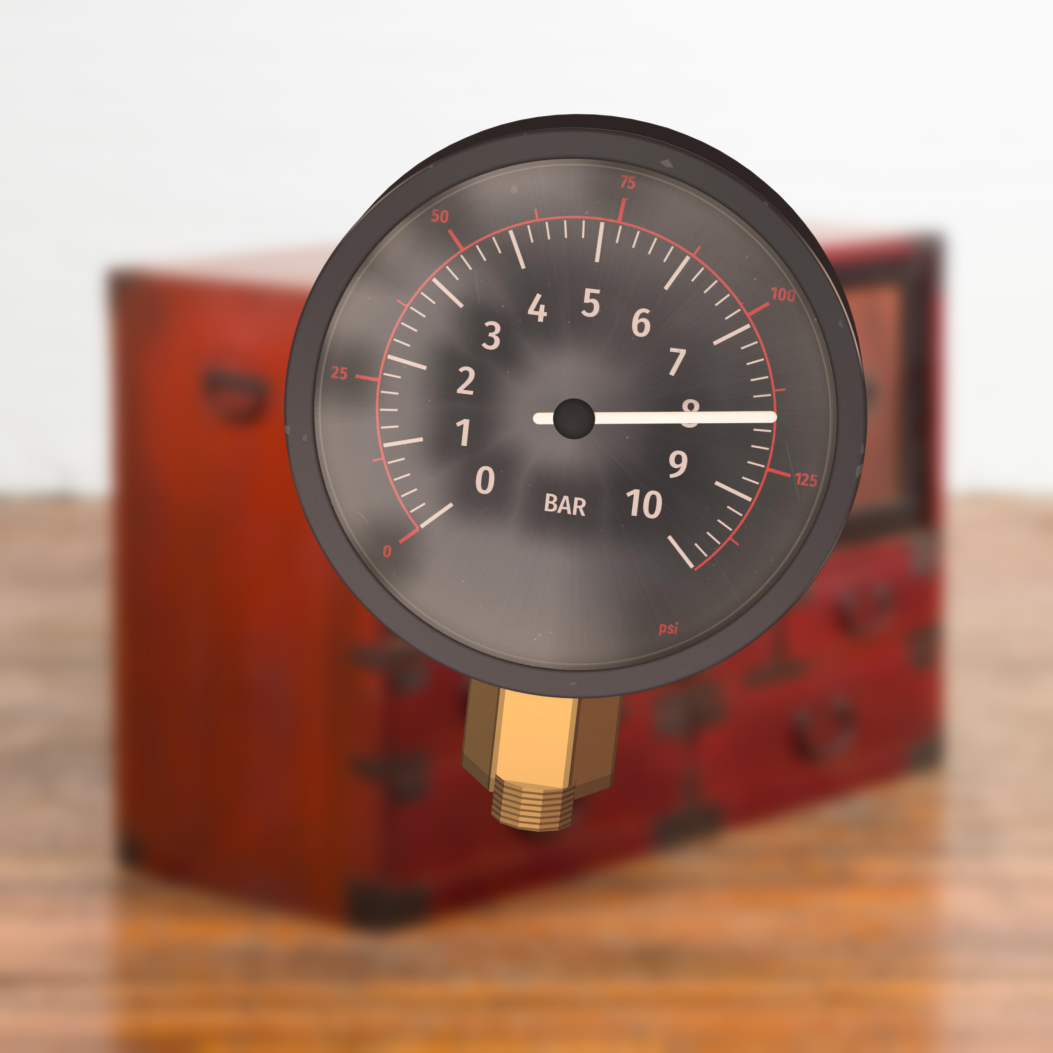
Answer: 8bar
